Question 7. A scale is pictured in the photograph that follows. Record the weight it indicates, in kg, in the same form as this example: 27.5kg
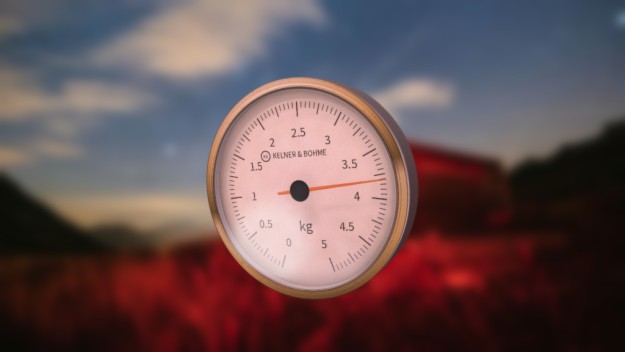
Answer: 3.8kg
